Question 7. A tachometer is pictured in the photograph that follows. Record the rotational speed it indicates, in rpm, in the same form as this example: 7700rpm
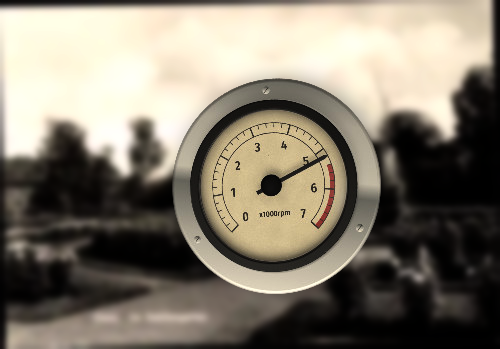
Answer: 5200rpm
